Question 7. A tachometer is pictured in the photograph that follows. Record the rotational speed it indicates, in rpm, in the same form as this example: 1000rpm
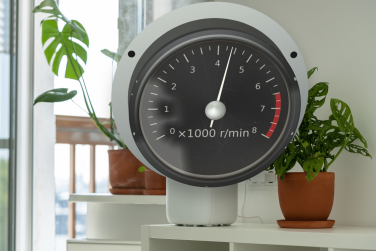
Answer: 4375rpm
